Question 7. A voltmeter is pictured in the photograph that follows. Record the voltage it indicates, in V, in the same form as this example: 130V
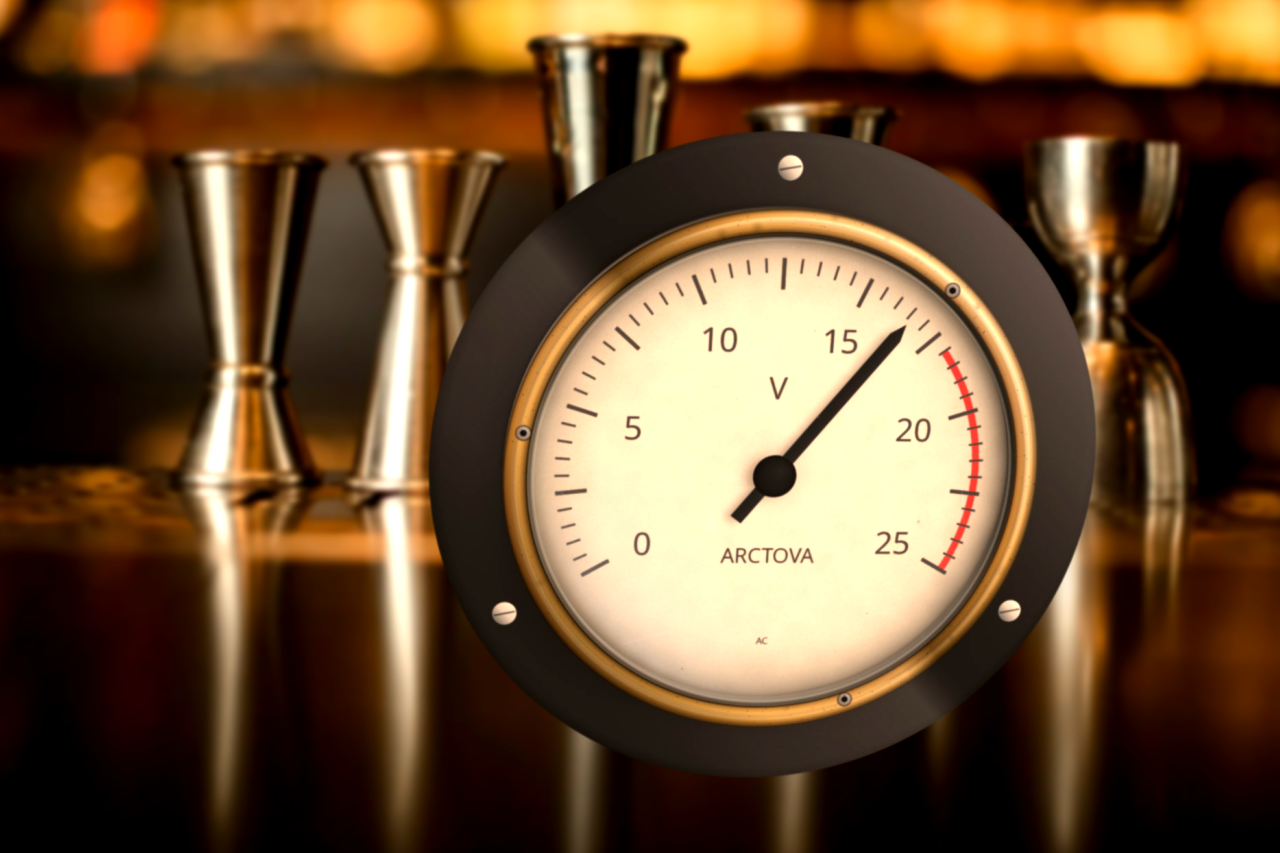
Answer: 16.5V
